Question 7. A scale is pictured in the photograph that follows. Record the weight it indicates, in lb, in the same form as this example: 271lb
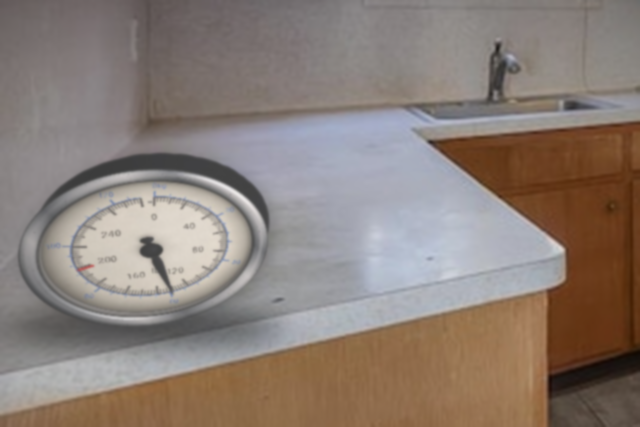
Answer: 130lb
